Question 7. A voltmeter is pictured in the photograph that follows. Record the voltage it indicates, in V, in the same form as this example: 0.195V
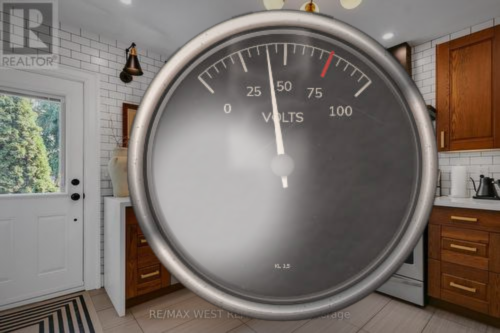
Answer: 40V
